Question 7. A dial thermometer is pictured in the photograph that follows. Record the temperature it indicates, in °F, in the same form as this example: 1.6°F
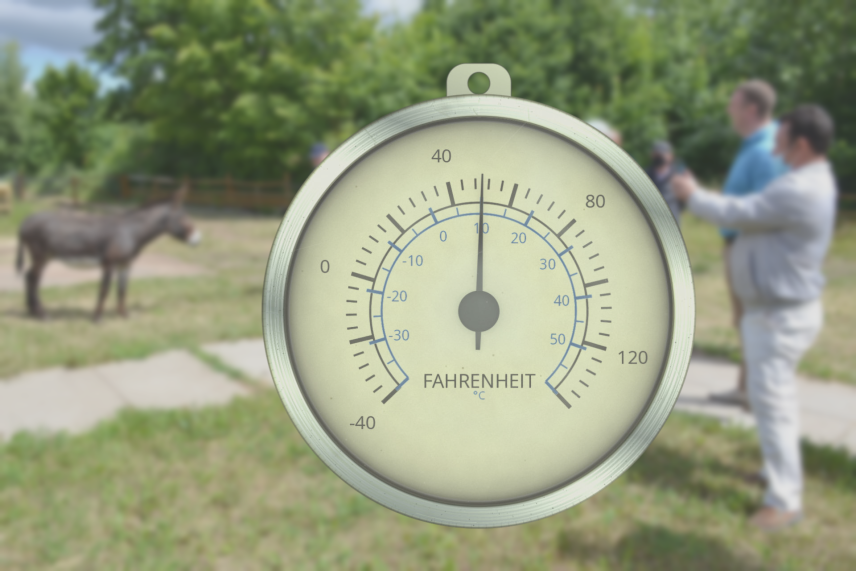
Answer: 50°F
